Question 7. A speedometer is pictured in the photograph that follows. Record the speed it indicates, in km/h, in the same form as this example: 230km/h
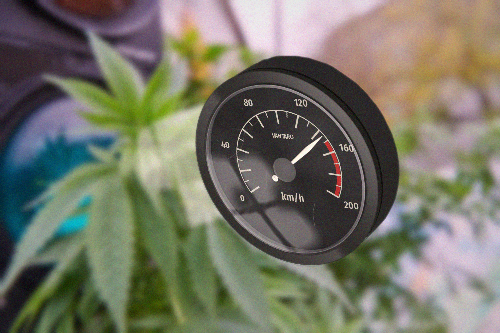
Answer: 145km/h
